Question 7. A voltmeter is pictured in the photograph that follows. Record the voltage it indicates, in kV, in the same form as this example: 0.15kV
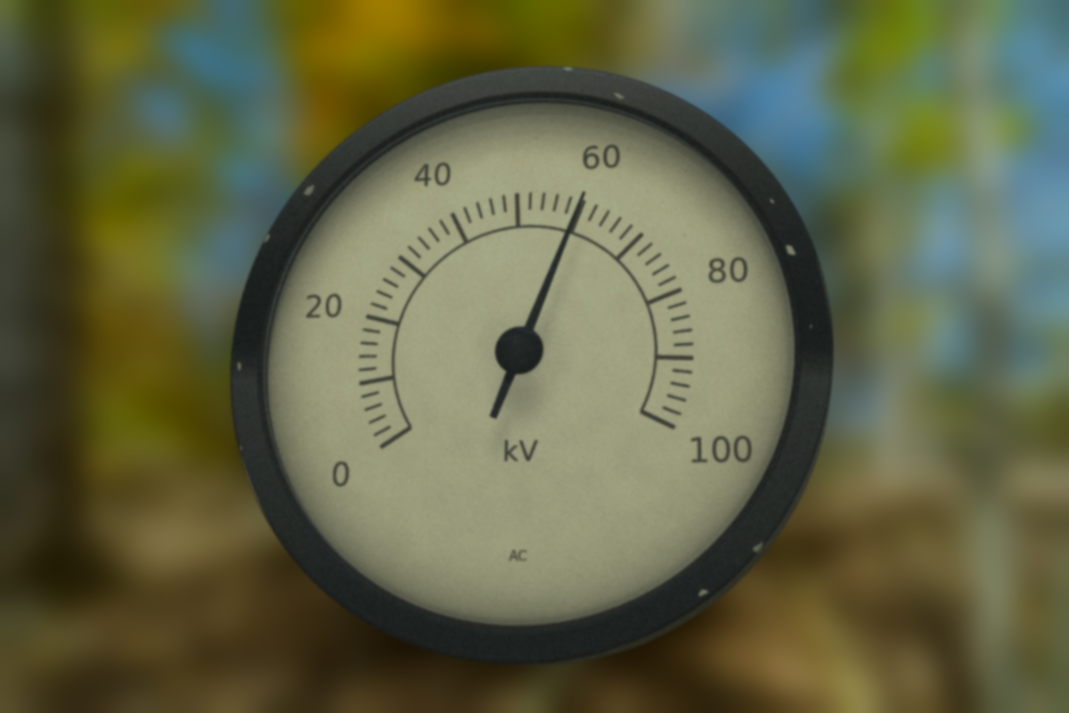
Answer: 60kV
